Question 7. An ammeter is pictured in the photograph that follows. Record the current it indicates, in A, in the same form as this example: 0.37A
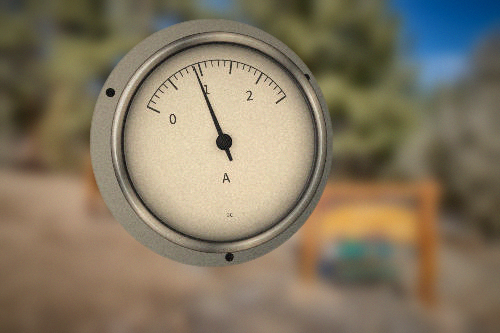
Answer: 0.9A
